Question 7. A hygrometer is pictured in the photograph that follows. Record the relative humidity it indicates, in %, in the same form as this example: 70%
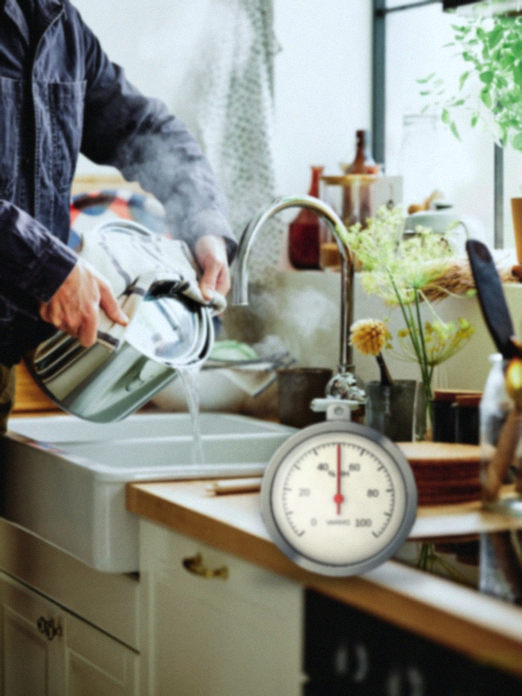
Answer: 50%
